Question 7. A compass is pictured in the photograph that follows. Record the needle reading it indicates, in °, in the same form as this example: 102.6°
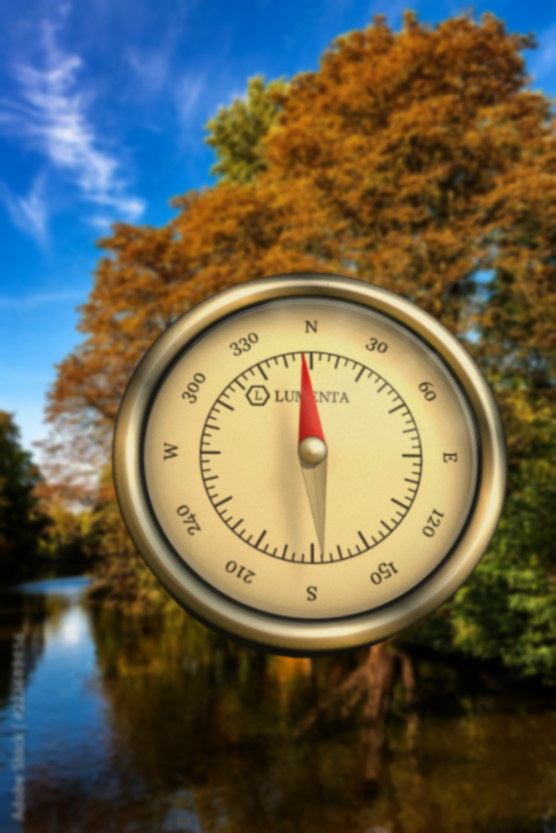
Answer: 355°
